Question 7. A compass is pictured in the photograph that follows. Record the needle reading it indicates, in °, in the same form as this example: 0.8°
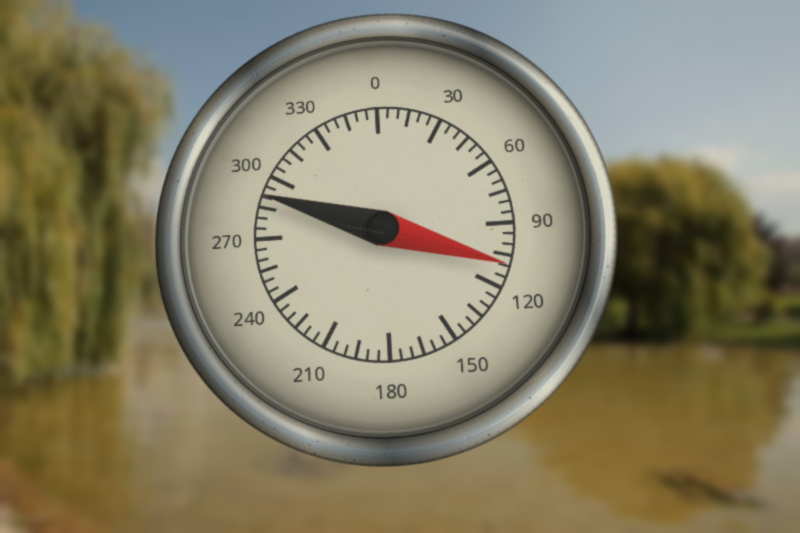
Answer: 110°
